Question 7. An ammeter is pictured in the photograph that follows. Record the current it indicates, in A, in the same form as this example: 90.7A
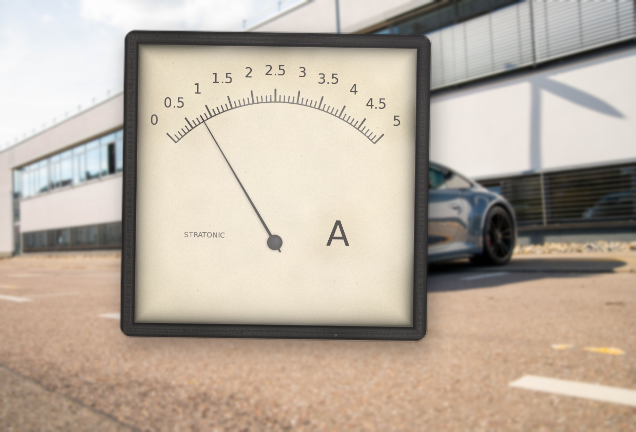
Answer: 0.8A
